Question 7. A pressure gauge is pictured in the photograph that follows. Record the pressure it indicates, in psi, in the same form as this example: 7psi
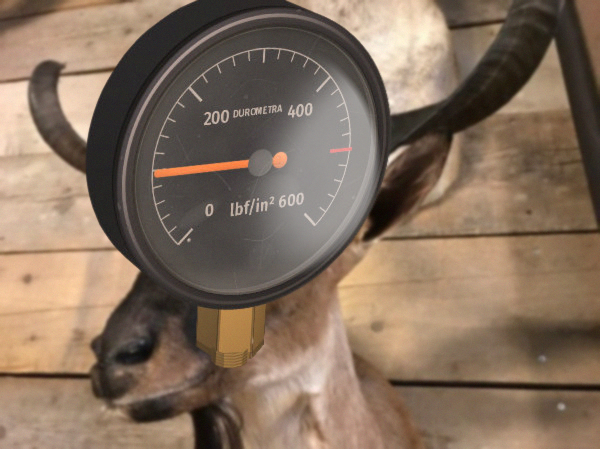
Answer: 100psi
